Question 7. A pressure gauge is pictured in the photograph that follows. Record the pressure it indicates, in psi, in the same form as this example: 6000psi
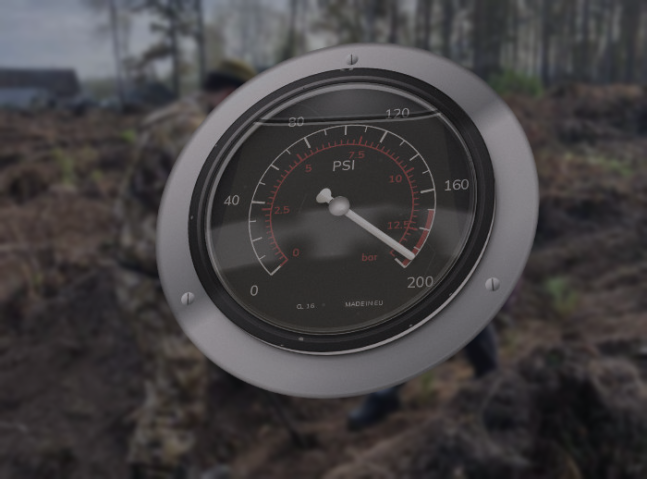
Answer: 195psi
